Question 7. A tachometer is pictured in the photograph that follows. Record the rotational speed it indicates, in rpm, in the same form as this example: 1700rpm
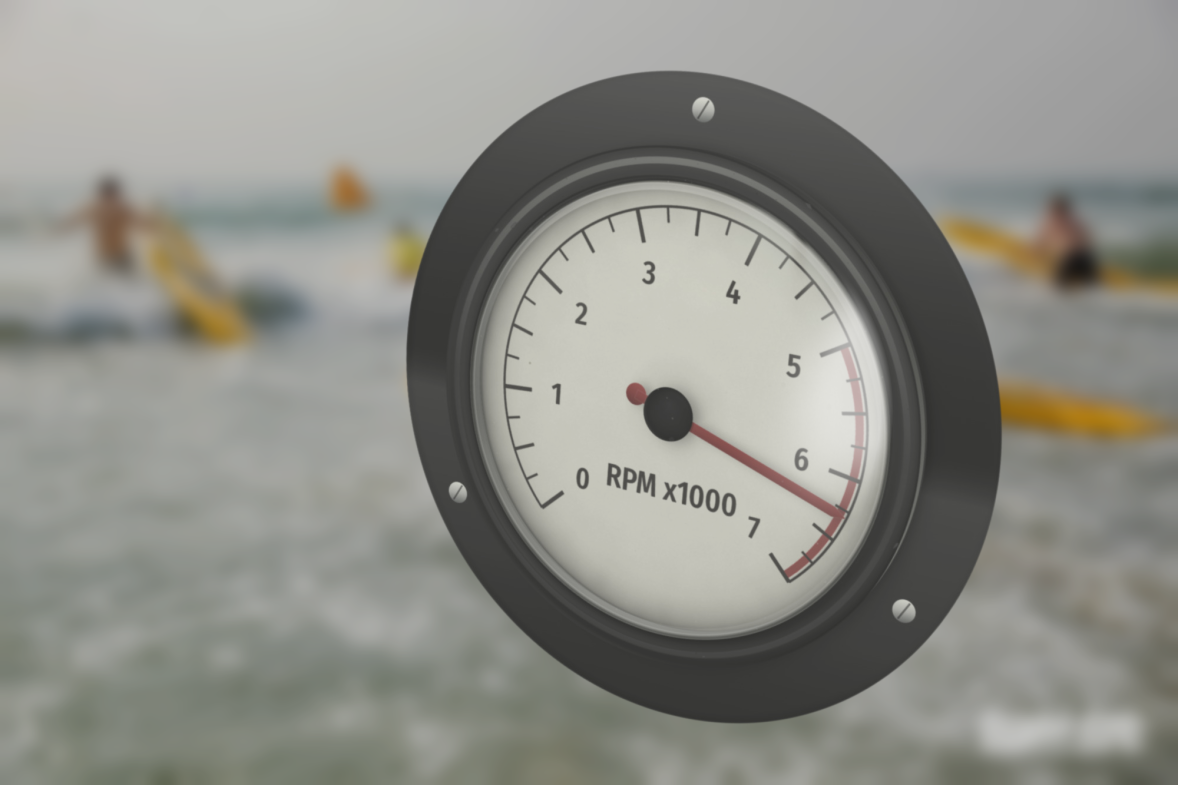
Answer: 6250rpm
